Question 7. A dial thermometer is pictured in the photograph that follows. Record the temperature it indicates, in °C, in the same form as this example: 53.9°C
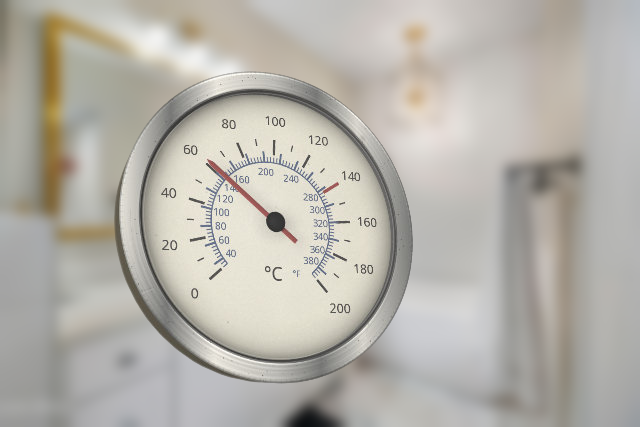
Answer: 60°C
